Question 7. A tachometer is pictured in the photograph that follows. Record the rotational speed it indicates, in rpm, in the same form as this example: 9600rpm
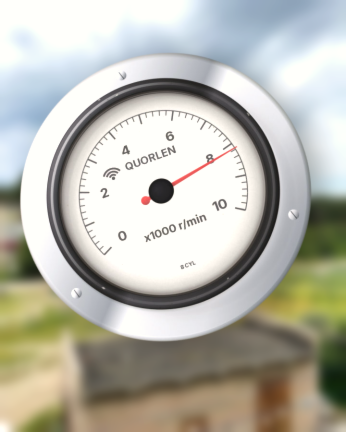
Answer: 8200rpm
